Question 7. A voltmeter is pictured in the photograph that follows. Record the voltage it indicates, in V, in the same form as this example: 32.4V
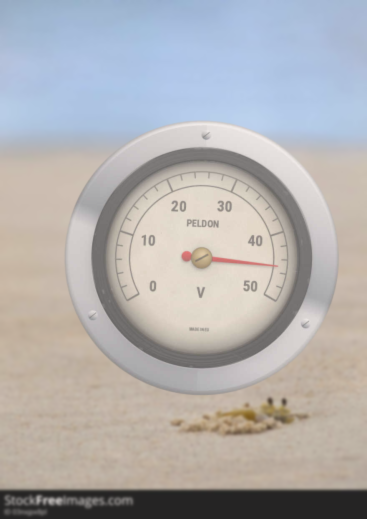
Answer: 45V
